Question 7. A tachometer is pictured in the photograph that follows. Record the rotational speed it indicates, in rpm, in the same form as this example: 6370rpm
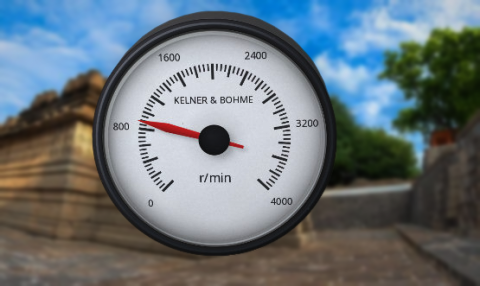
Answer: 900rpm
